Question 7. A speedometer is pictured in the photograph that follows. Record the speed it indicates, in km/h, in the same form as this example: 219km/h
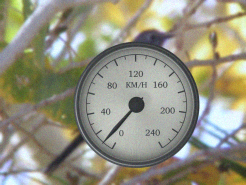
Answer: 10km/h
